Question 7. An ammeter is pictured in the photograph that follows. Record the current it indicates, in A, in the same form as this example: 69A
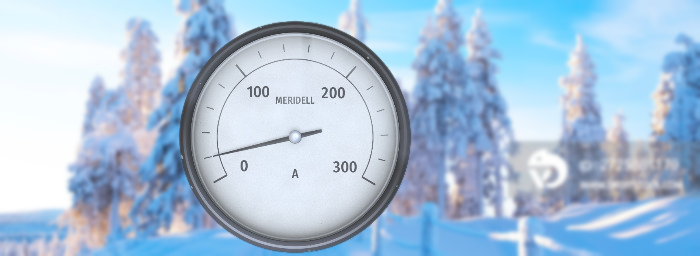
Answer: 20A
